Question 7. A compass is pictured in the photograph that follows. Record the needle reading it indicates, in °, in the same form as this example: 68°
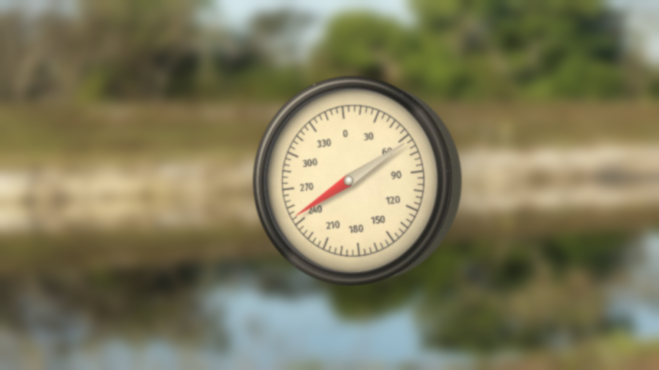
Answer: 245°
